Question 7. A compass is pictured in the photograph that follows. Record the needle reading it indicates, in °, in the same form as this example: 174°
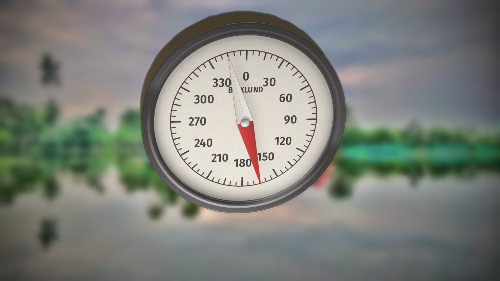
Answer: 165°
